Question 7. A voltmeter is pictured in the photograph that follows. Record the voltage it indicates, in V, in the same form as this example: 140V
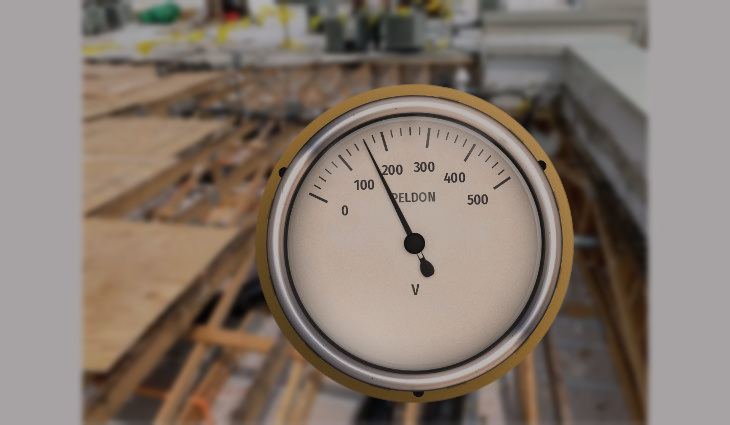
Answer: 160V
